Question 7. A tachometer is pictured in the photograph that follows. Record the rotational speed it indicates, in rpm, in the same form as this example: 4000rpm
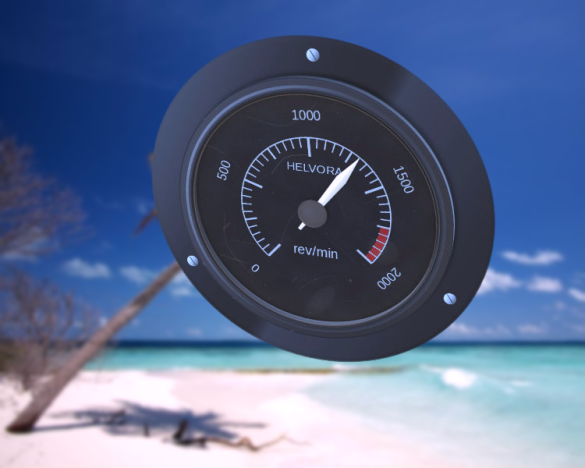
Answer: 1300rpm
